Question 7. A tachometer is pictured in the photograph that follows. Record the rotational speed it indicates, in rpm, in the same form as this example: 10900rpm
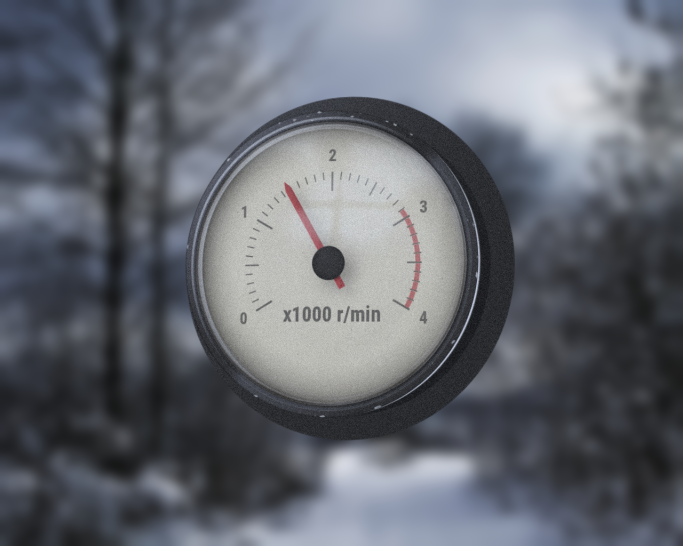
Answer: 1500rpm
